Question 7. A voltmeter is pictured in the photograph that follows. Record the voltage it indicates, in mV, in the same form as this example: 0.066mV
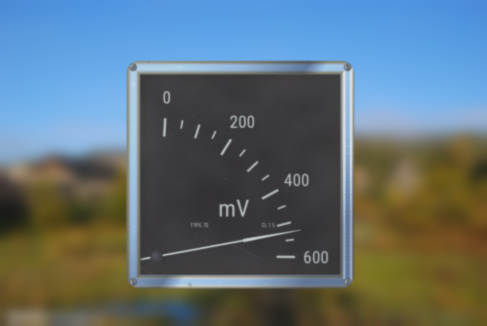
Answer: 525mV
